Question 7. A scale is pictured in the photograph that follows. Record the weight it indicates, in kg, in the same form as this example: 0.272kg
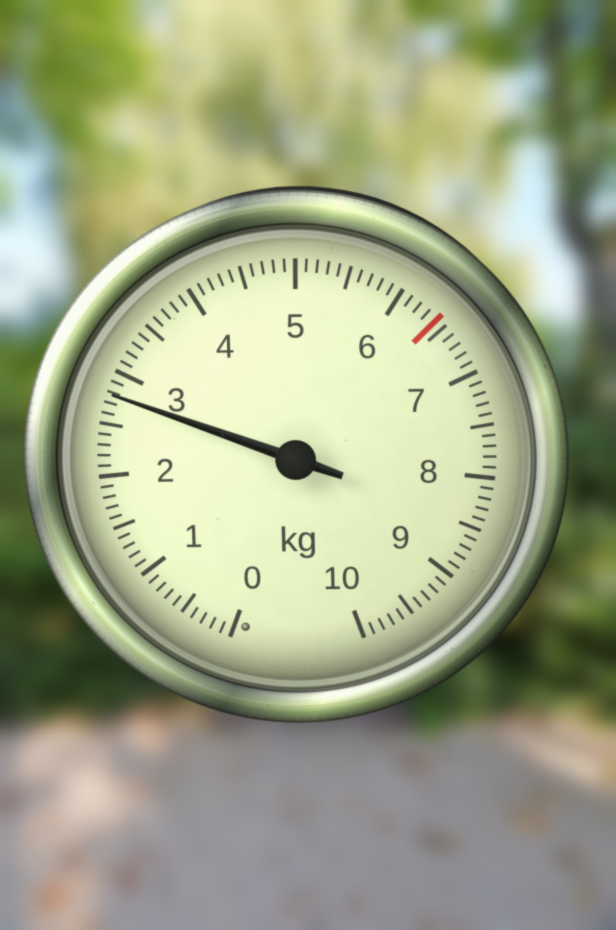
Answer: 2.8kg
